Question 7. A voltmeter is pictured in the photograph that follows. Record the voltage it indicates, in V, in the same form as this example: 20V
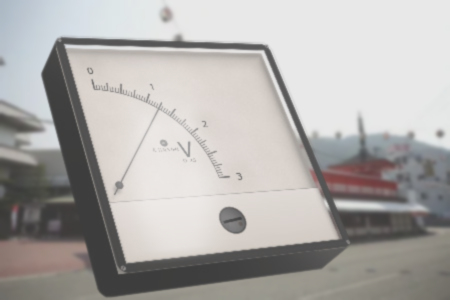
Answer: 1.25V
